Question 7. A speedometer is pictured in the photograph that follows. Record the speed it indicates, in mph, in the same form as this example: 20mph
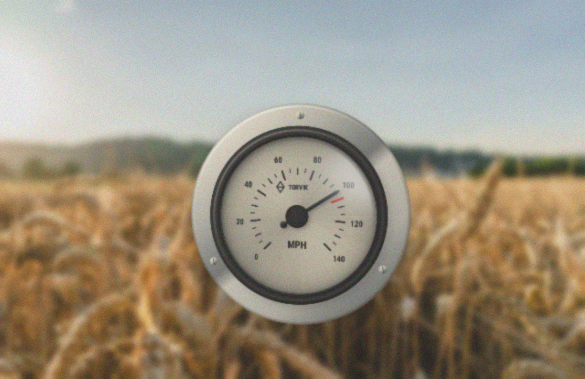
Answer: 100mph
